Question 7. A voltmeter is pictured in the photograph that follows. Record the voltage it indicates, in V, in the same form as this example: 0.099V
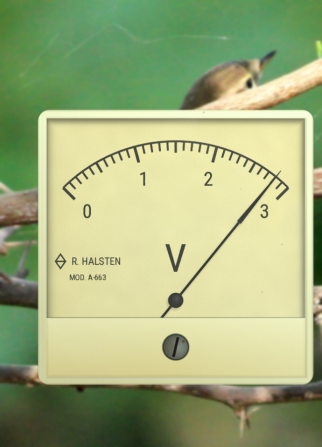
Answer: 2.8V
